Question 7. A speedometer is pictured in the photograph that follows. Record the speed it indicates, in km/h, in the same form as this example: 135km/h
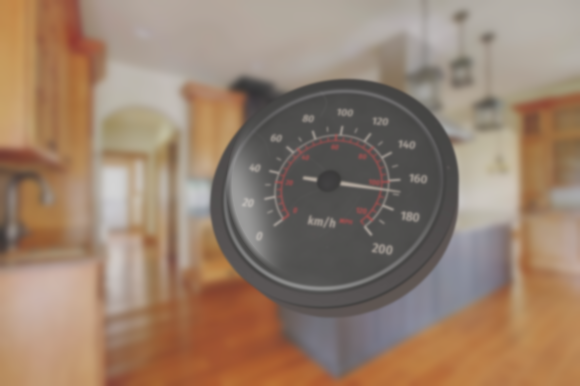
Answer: 170km/h
